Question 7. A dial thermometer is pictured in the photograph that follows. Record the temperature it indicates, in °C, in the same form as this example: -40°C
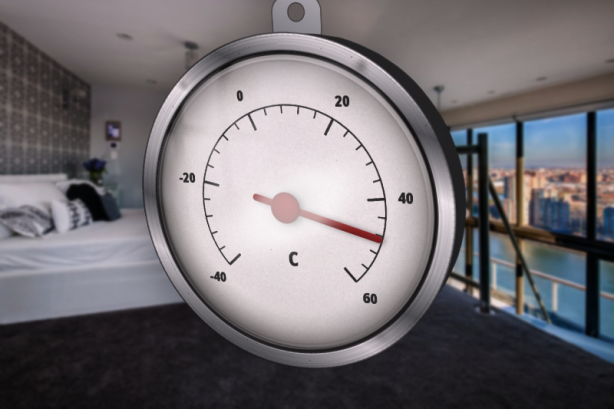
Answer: 48°C
